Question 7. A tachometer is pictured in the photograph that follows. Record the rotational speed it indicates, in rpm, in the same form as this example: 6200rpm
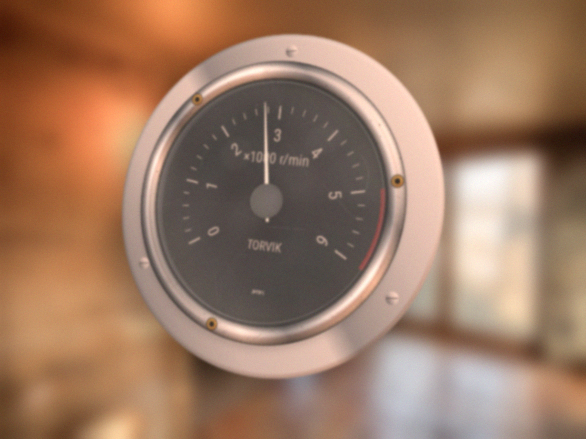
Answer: 2800rpm
